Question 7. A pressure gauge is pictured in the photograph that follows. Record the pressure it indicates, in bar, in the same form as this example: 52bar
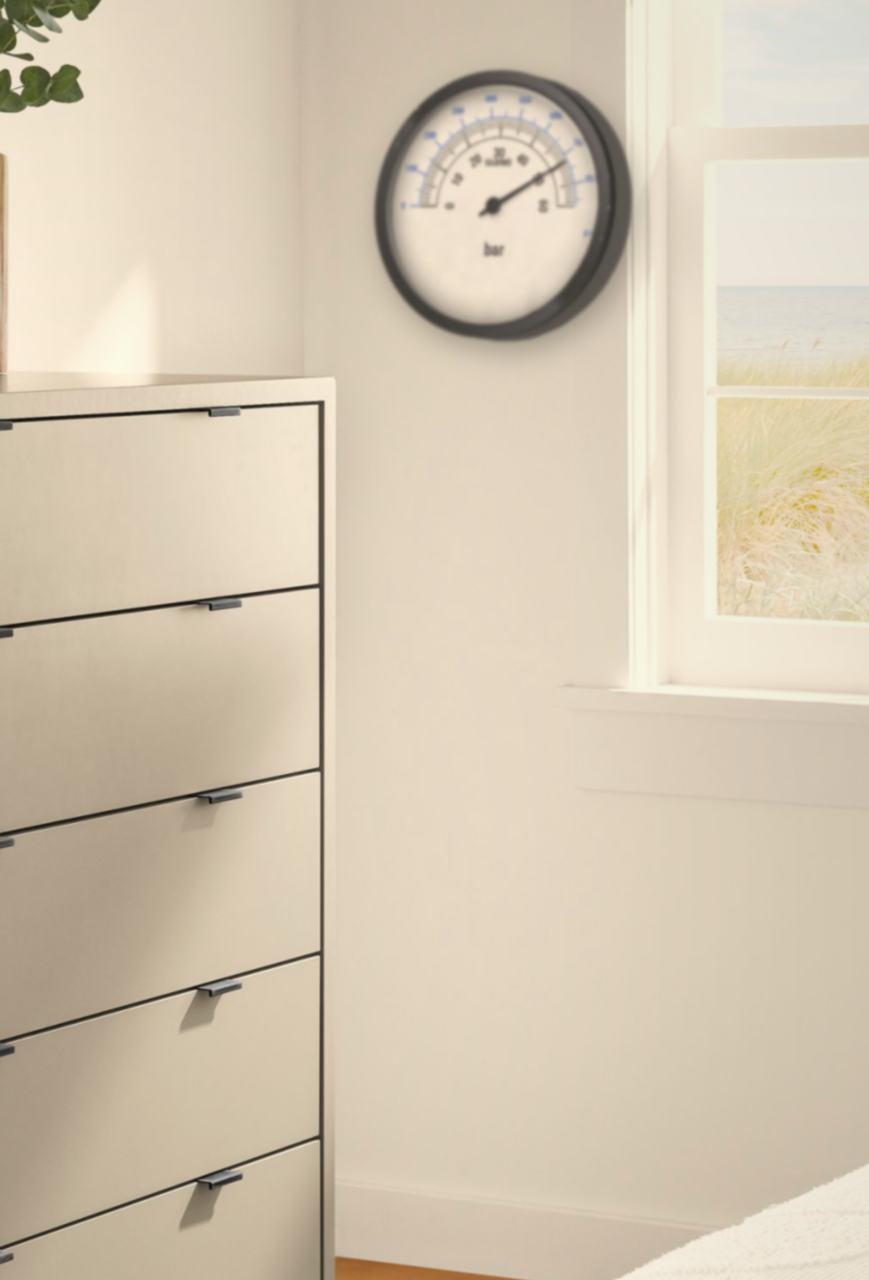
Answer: 50bar
